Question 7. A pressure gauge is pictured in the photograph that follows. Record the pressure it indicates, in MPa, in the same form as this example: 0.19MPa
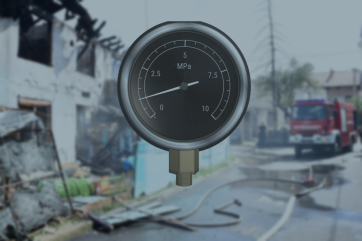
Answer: 1MPa
